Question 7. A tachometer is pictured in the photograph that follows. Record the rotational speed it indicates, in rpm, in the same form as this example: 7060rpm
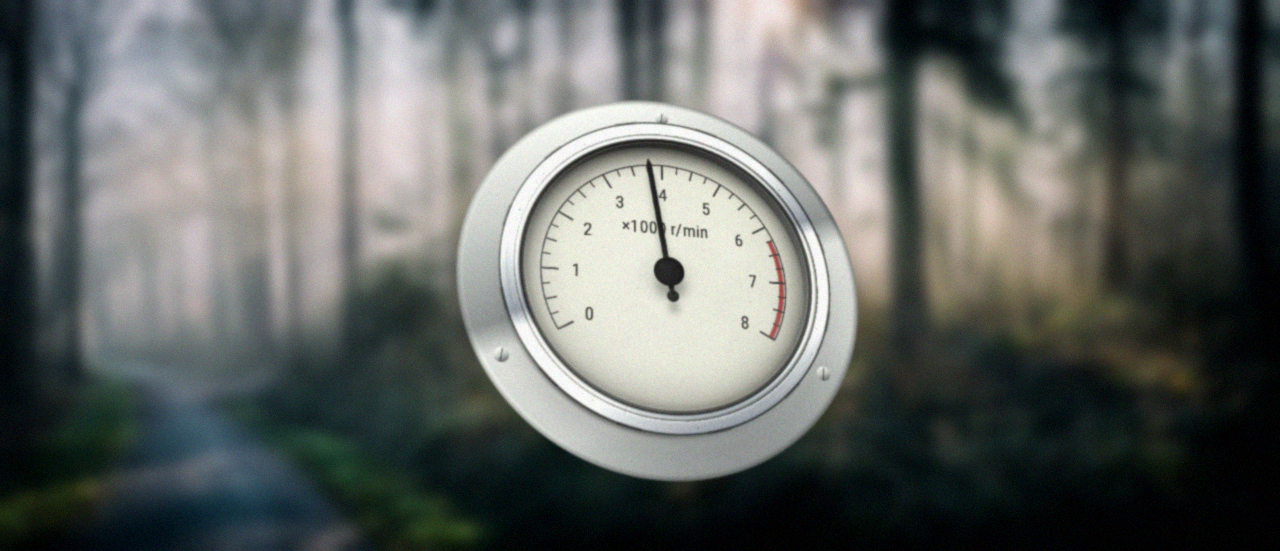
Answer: 3750rpm
